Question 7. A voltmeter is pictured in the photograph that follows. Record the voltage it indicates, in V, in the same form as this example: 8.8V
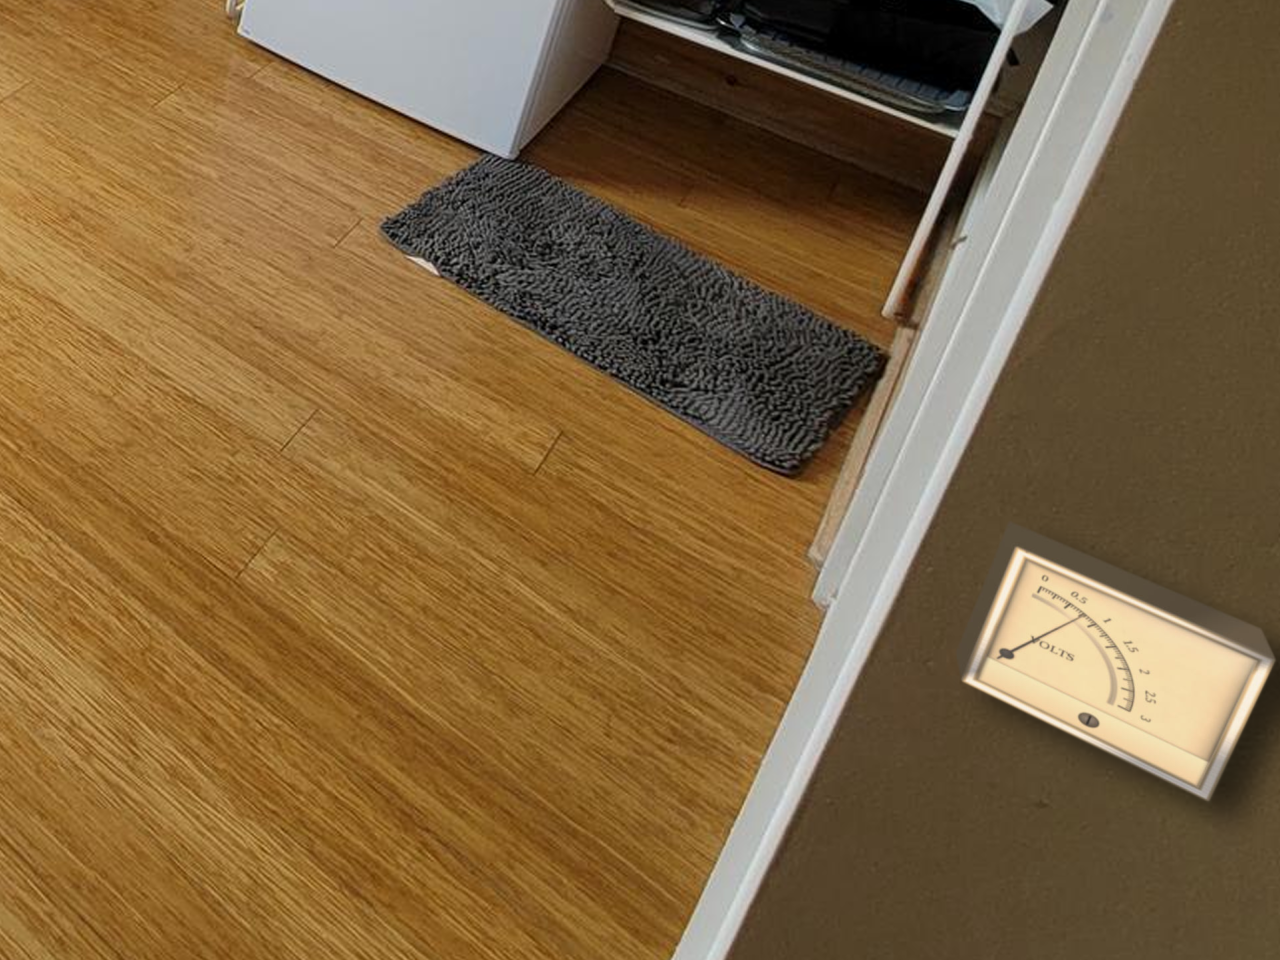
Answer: 0.75V
